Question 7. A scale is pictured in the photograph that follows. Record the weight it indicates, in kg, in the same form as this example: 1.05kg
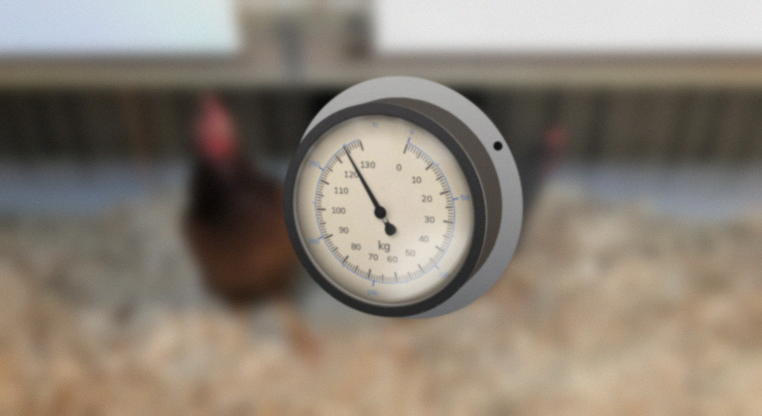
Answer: 125kg
